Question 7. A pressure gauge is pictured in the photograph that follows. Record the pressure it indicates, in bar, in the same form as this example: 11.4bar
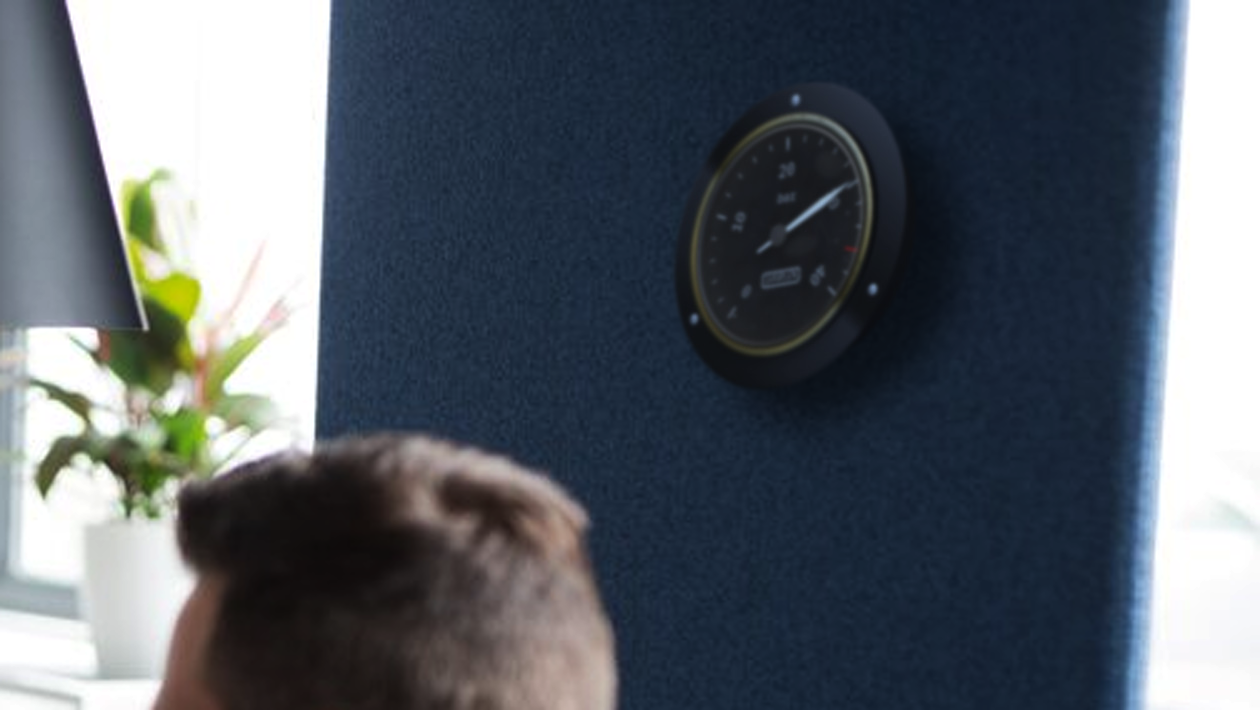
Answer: 30bar
